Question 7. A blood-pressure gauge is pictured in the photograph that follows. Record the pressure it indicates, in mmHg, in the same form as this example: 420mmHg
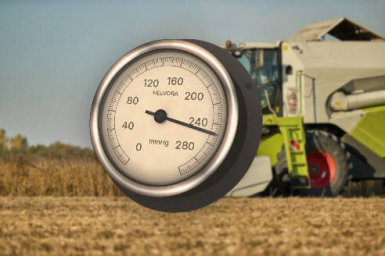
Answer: 250mmHg
